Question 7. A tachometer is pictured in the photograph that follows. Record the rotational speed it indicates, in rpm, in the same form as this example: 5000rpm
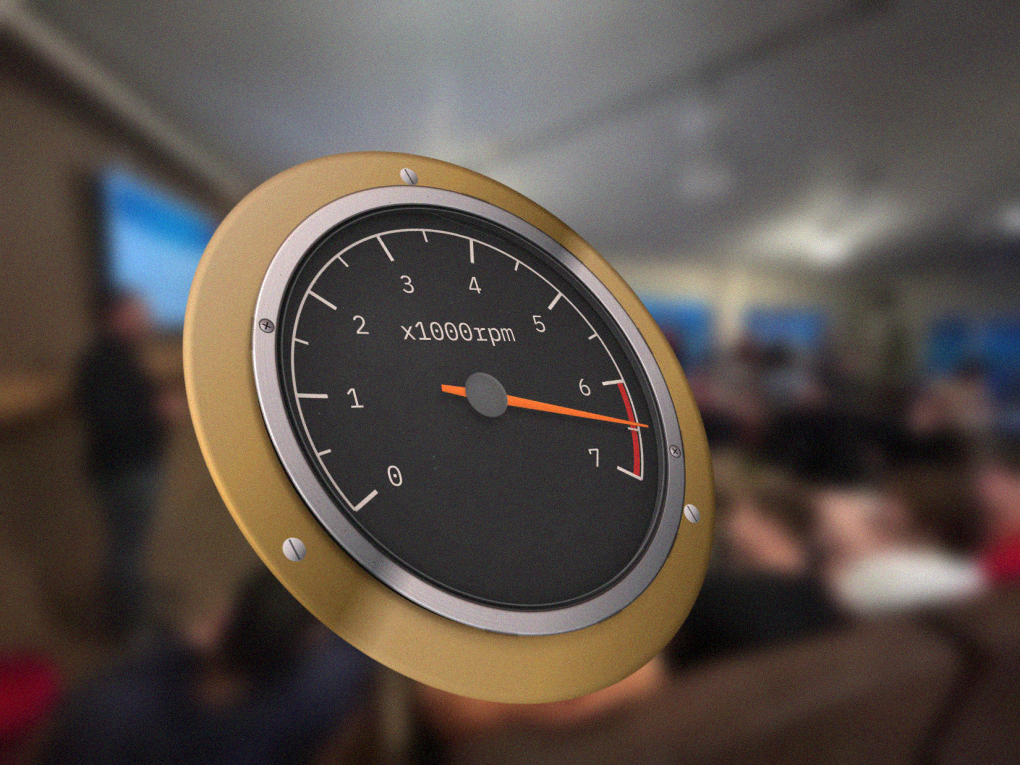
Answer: 6500rpm
